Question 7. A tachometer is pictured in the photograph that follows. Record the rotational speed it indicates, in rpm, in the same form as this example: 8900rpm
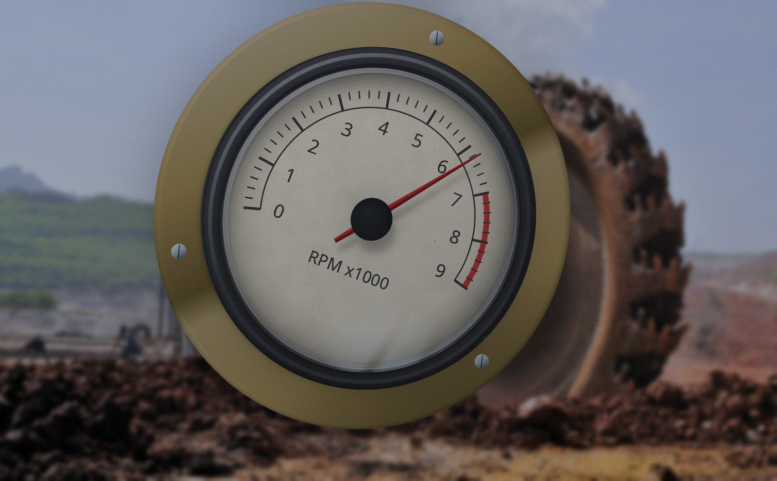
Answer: 6200rpm
